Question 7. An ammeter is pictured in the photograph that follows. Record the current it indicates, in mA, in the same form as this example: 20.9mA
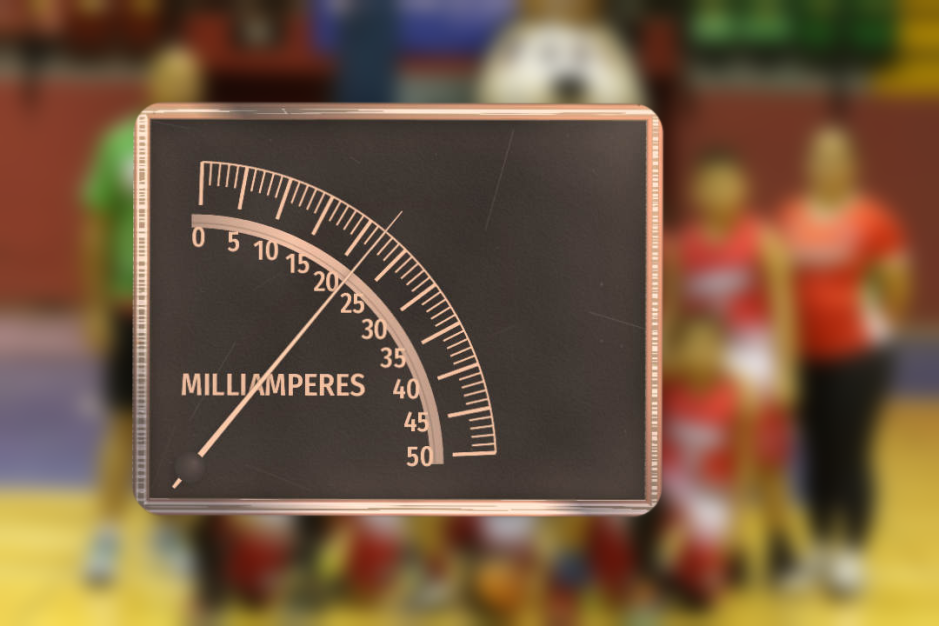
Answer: 22mA
